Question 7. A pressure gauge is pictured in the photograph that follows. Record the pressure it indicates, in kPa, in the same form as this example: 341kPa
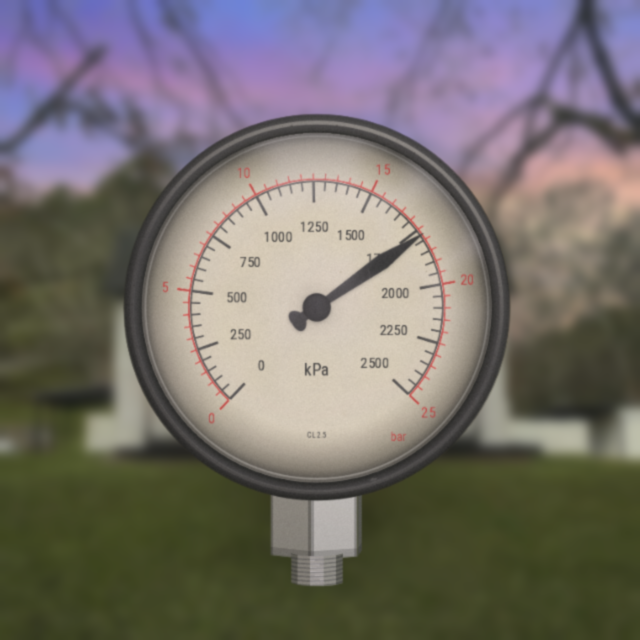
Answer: 1775kPa
